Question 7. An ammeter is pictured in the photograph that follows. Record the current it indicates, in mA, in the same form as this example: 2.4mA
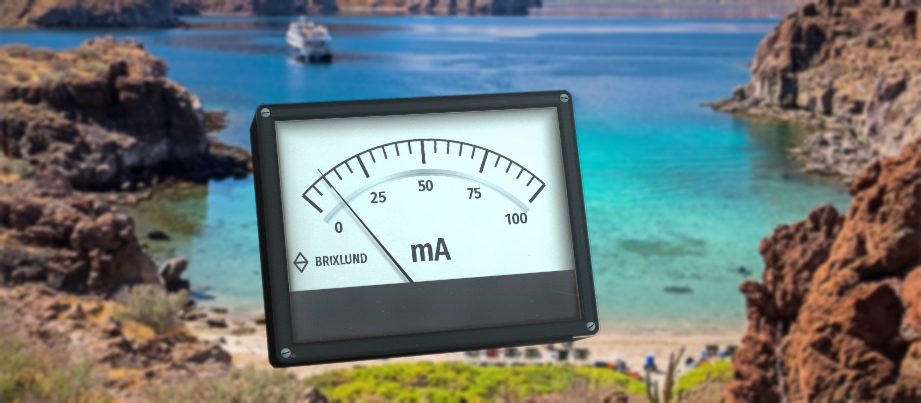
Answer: 10mA
